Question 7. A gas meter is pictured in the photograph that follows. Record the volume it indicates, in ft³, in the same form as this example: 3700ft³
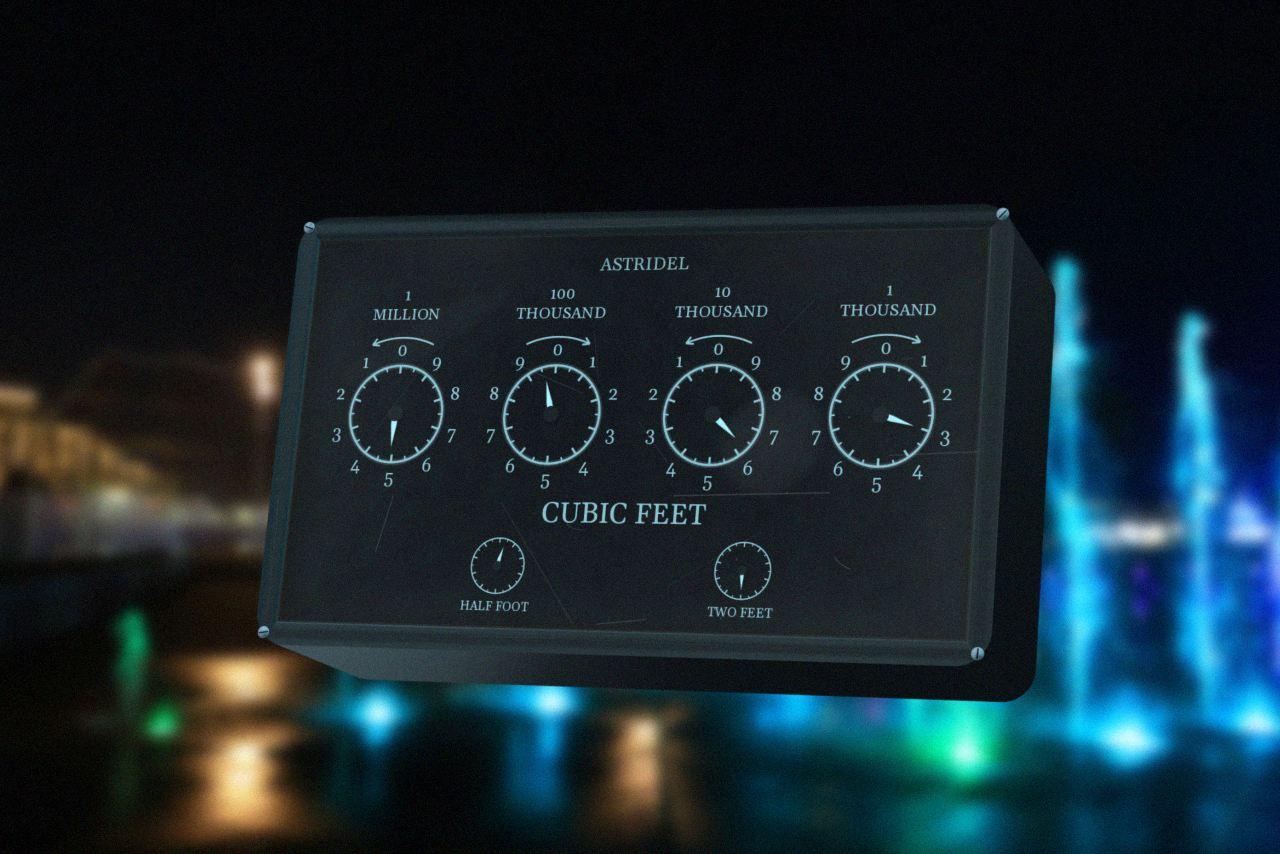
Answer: 496300ft³
